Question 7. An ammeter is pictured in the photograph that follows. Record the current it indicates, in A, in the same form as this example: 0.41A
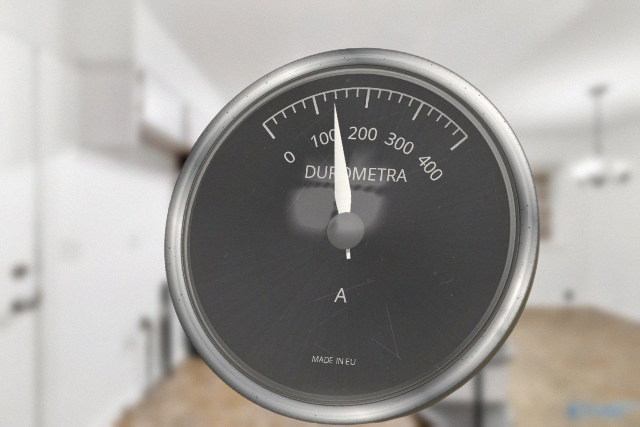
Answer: 140A
